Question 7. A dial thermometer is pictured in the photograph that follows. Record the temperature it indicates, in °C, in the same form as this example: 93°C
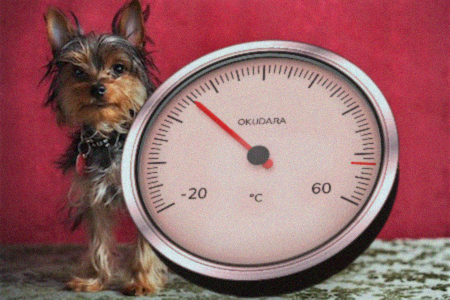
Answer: 5°C
